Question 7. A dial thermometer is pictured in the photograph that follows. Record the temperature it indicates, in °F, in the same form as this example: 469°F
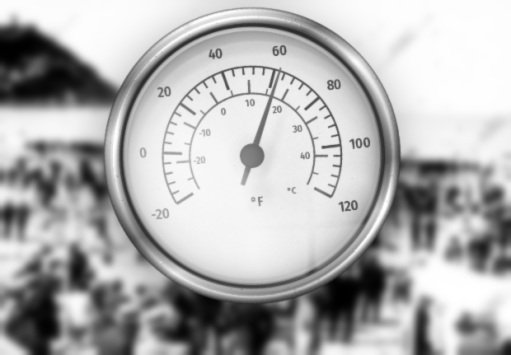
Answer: 62°F
